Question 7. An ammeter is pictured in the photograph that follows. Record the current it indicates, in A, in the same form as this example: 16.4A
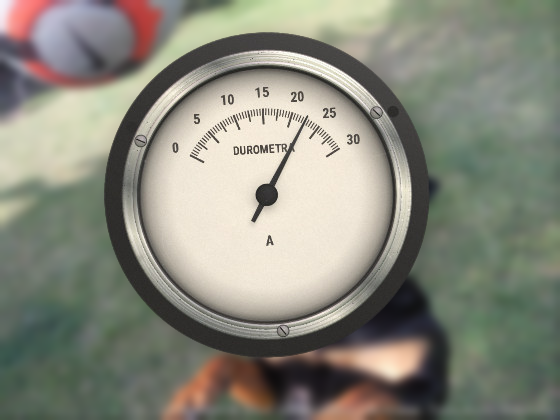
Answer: 22.5A
